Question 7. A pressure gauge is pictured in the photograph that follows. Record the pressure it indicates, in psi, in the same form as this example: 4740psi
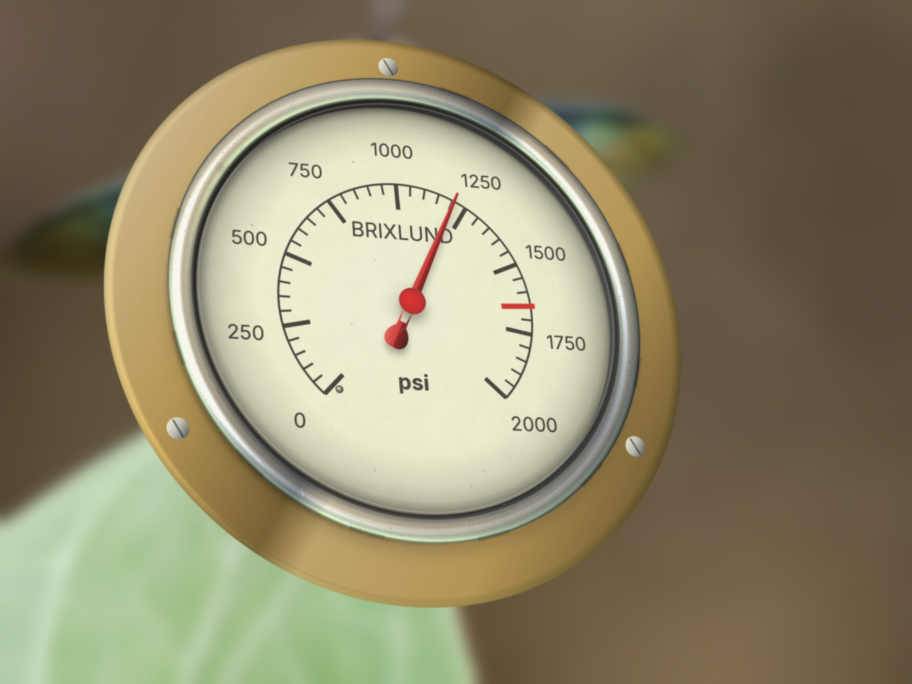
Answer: 1200psi
